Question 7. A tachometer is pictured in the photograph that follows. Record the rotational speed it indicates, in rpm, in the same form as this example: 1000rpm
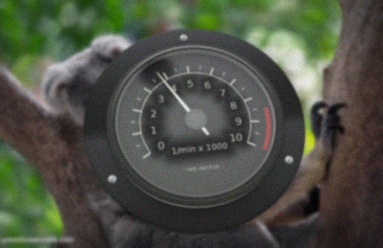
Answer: 3750rpm
